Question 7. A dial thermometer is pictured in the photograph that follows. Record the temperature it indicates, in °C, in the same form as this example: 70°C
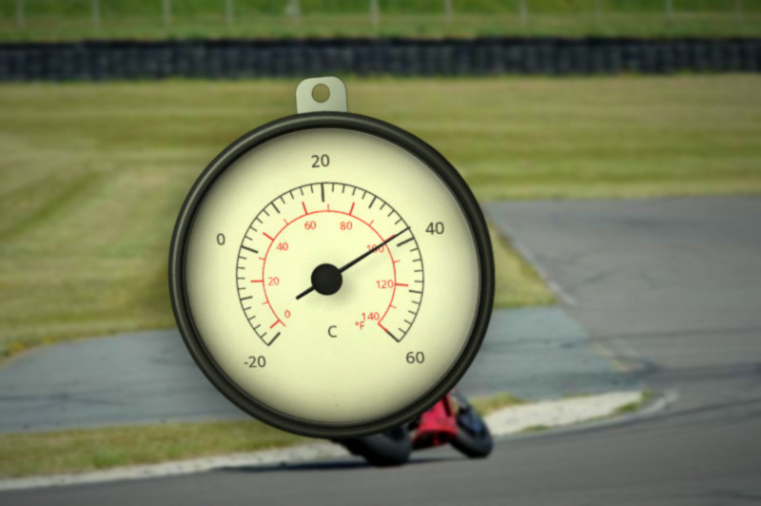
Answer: 38°C
